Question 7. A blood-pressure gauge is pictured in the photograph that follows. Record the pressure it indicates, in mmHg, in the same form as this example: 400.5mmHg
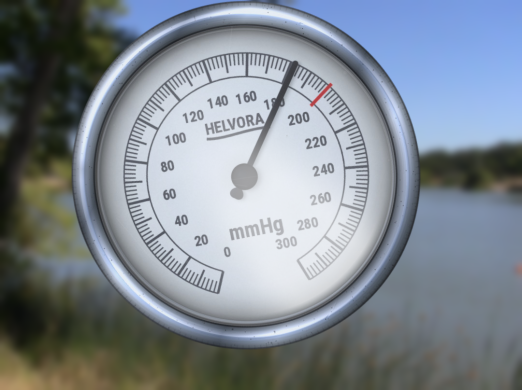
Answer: 182mmHg
